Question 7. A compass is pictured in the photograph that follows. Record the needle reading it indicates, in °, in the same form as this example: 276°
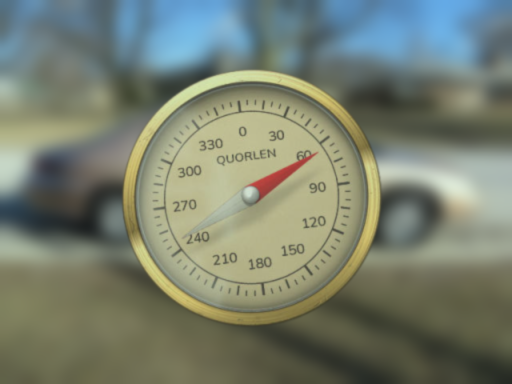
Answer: 65°
